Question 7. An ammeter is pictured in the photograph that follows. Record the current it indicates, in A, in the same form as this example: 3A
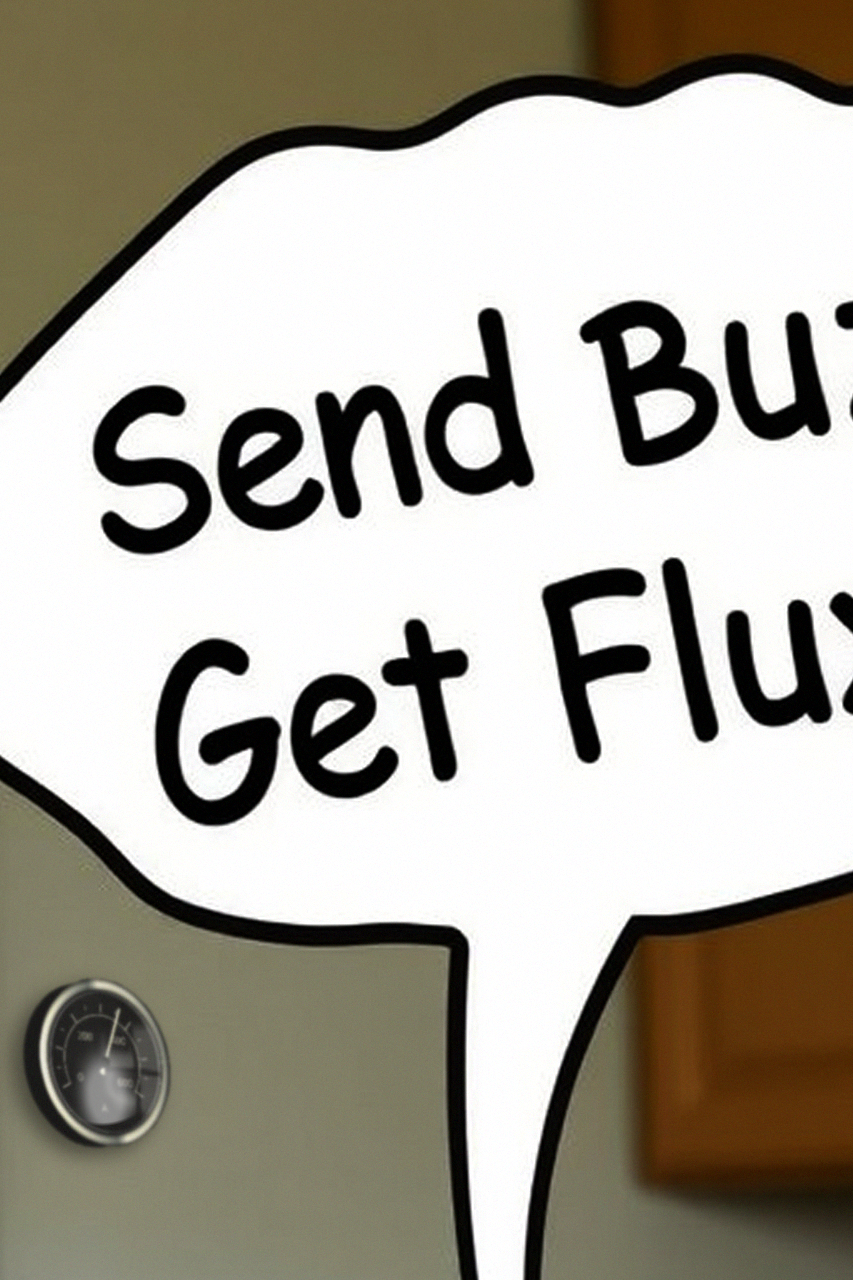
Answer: 350A
